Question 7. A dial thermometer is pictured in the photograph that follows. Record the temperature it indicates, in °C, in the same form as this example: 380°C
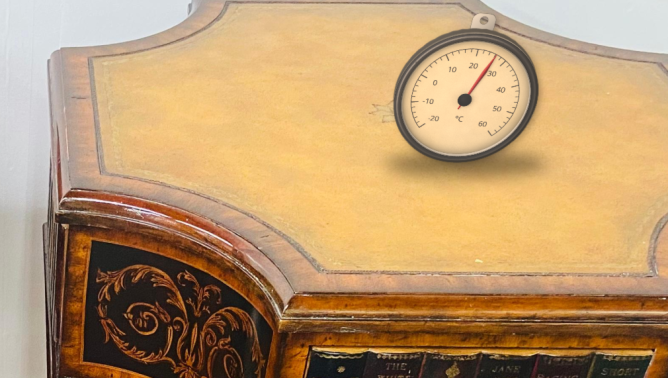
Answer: 26°C
